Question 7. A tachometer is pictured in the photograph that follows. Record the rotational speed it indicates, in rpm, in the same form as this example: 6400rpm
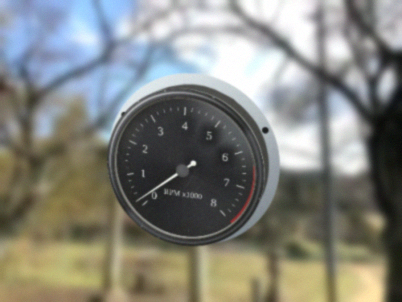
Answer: 200rpm
